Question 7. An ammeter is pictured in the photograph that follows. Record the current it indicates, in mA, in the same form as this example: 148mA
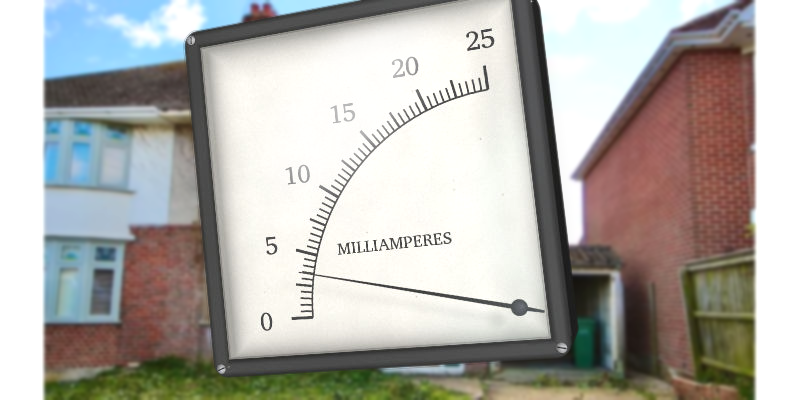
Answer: 3.5mA
